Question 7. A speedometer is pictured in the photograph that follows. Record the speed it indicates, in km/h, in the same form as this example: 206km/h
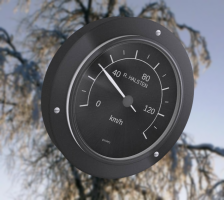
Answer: 30km/h
